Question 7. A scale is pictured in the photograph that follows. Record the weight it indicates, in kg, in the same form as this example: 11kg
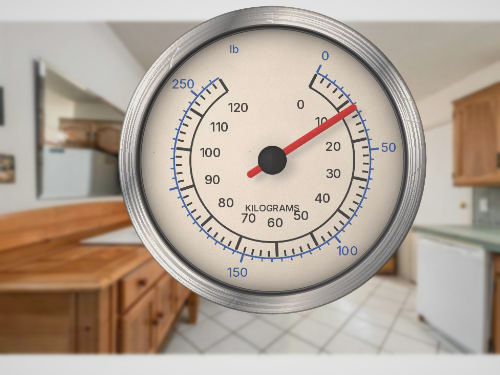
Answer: 12kg
